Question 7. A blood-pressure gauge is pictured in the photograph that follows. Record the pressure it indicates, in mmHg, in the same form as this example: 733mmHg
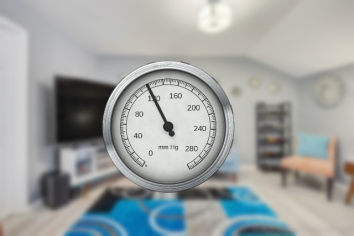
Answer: 120mmHg
